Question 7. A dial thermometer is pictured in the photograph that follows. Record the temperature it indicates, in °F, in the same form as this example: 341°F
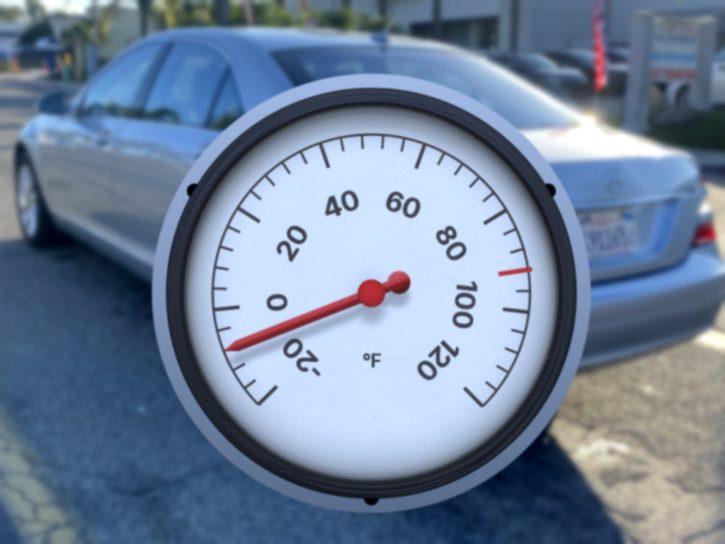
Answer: -8°F
